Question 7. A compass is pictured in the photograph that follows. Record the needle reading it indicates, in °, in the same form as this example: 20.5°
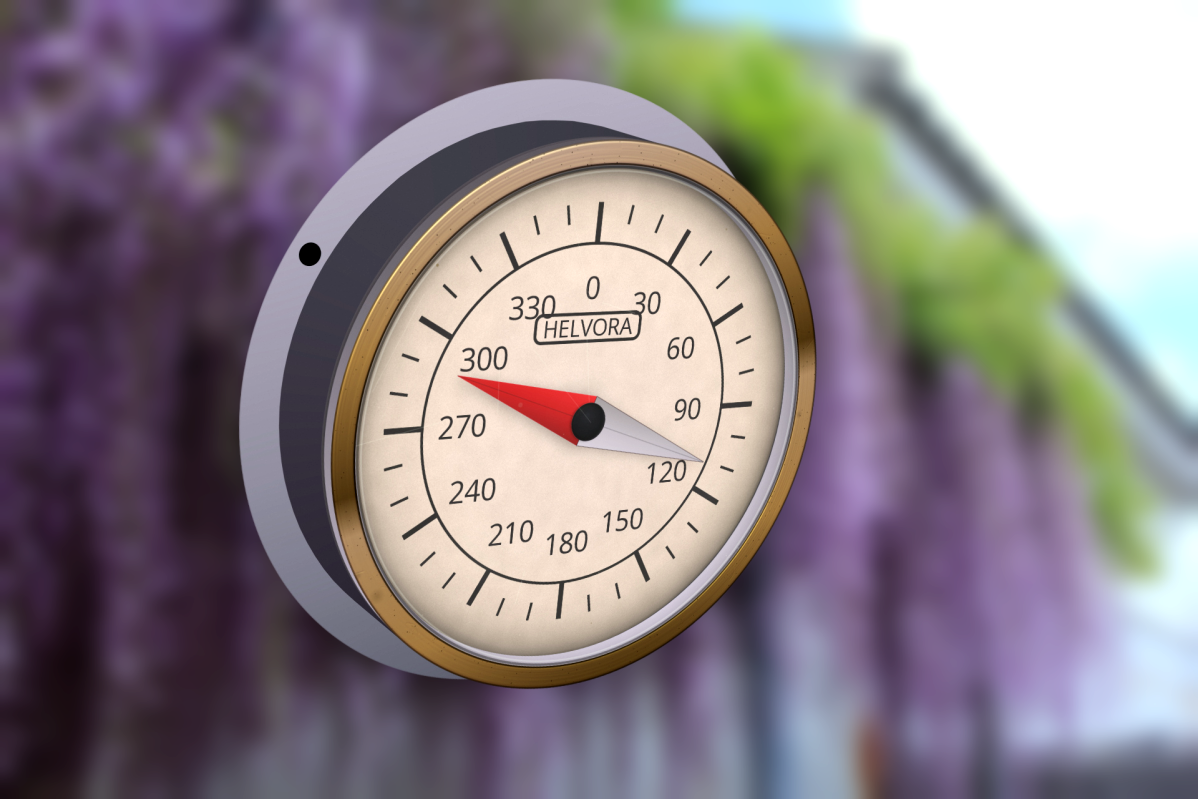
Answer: 290°
